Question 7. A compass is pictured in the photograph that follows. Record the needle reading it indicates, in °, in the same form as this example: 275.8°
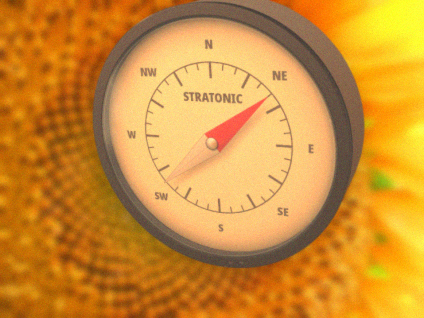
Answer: 50°
